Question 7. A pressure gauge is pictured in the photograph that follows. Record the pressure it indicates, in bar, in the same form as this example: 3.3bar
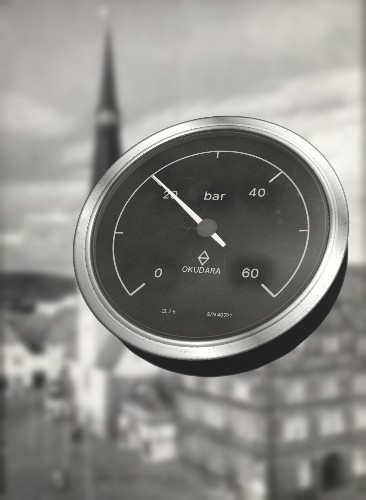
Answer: 20bar
